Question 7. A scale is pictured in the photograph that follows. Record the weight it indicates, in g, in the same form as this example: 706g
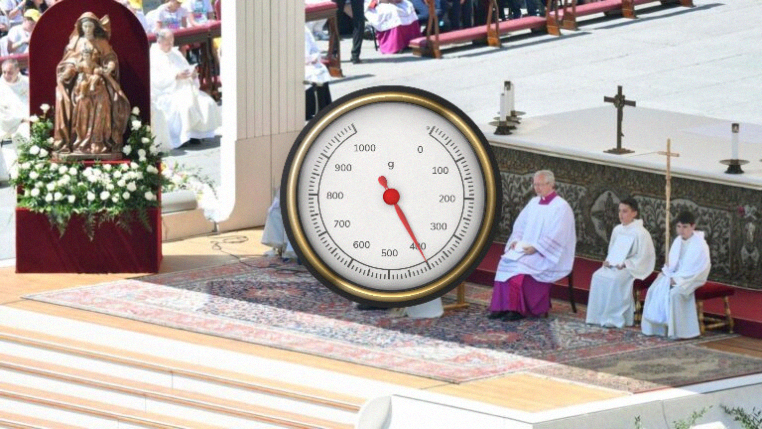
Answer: 400g
